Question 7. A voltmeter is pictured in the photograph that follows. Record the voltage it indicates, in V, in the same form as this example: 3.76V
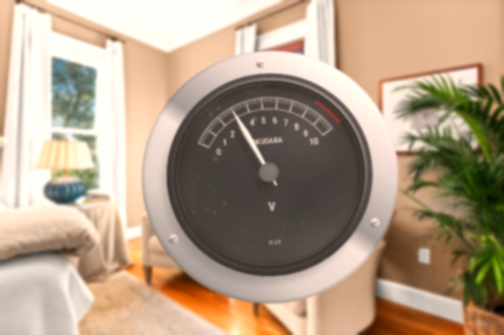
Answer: 3V
